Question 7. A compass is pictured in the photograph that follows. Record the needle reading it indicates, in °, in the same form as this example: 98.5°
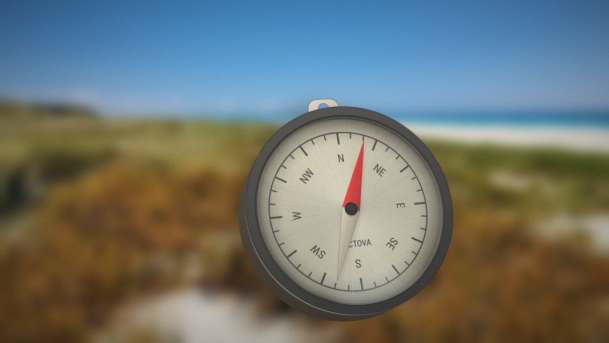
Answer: 20°
